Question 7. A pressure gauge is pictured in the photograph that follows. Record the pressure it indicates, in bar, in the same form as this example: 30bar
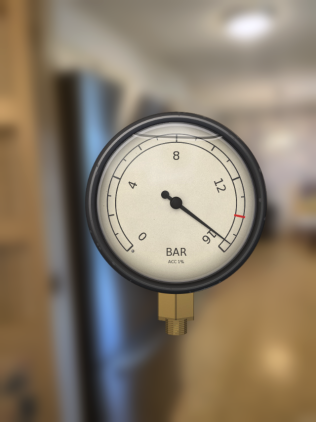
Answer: 15.5bar
